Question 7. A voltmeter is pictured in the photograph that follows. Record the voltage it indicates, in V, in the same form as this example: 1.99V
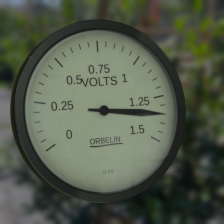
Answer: 1.35V
